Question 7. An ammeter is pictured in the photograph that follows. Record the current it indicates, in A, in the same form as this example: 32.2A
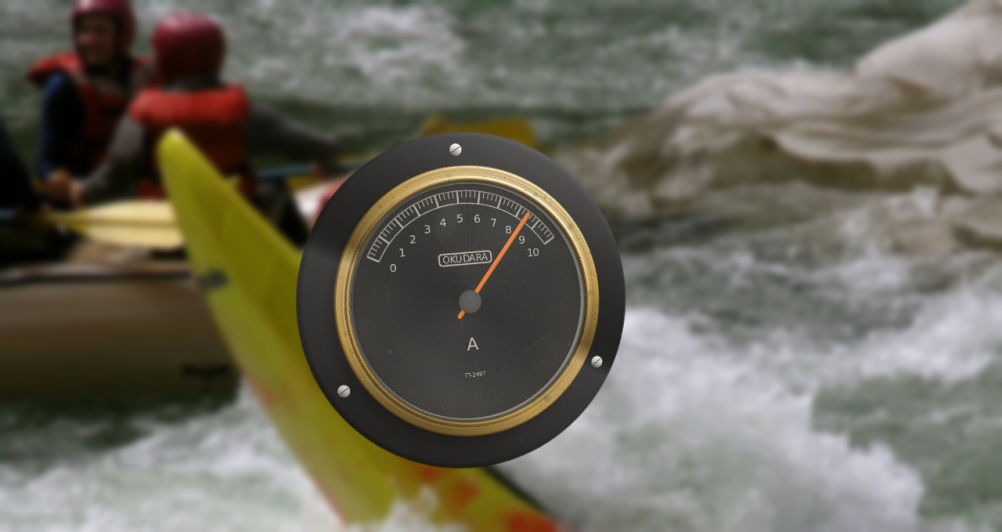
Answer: 8.4A
